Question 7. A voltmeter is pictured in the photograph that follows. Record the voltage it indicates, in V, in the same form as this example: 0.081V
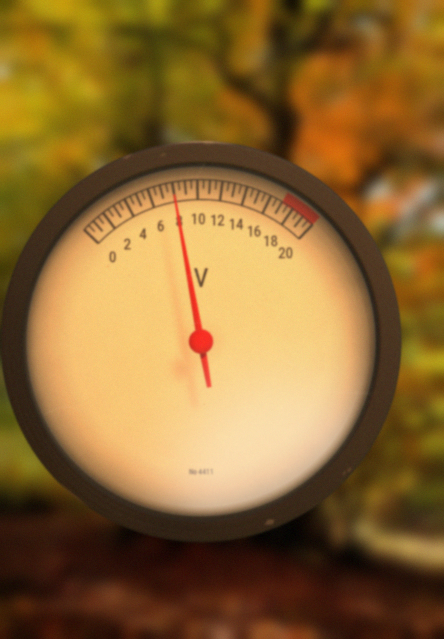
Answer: 8V
